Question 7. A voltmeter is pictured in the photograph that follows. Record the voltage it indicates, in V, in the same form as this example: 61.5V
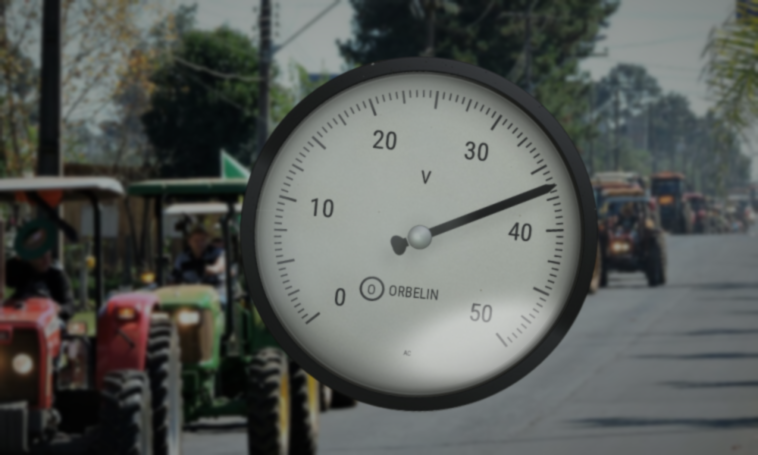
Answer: 36.5V
